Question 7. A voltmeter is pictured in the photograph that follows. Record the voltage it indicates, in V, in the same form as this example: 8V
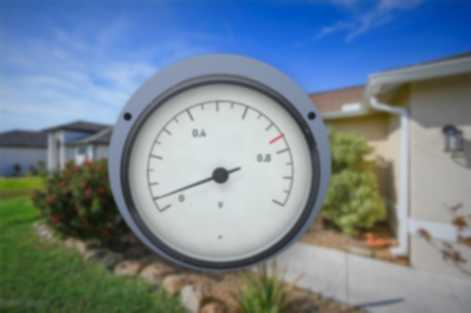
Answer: 0.05V
